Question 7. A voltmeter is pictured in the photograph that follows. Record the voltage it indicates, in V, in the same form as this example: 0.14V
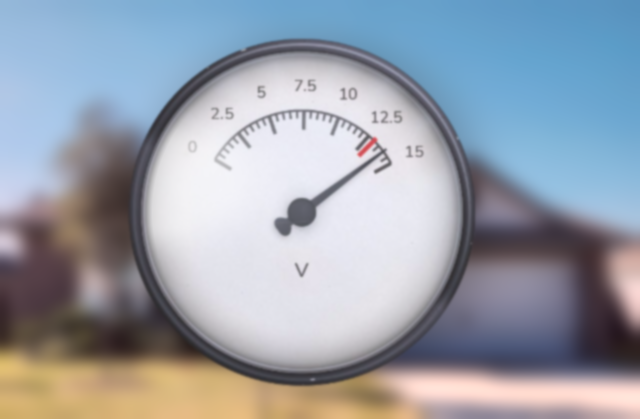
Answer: 14V
